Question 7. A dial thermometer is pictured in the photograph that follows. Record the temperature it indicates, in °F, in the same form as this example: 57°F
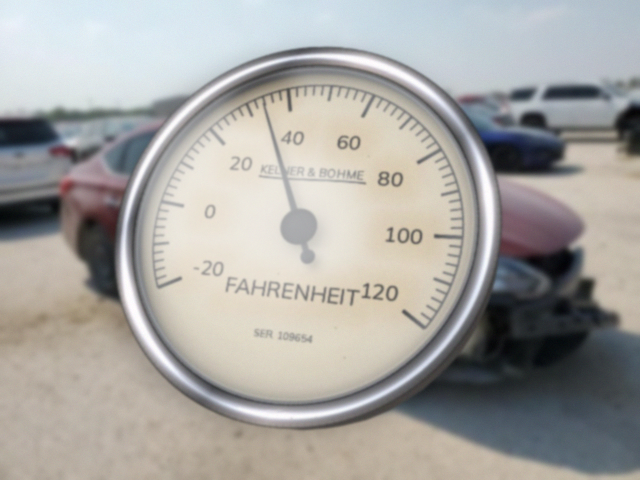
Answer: 34°F
